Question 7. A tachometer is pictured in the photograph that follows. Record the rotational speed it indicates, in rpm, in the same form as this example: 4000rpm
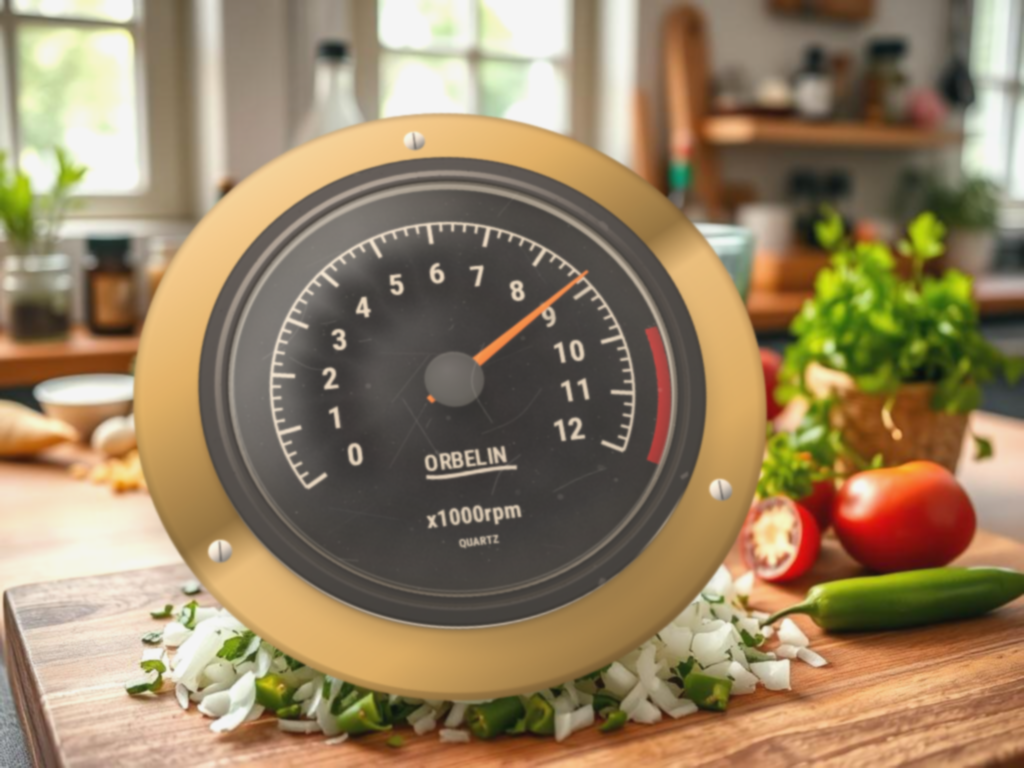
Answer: 8800rpm
